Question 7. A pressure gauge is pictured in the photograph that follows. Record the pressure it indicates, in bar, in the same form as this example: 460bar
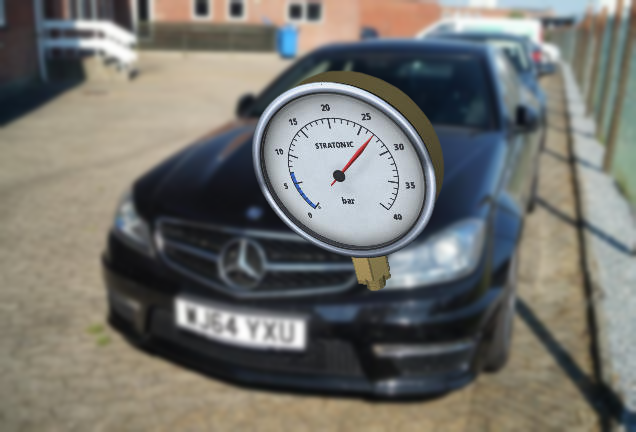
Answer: 27bar
